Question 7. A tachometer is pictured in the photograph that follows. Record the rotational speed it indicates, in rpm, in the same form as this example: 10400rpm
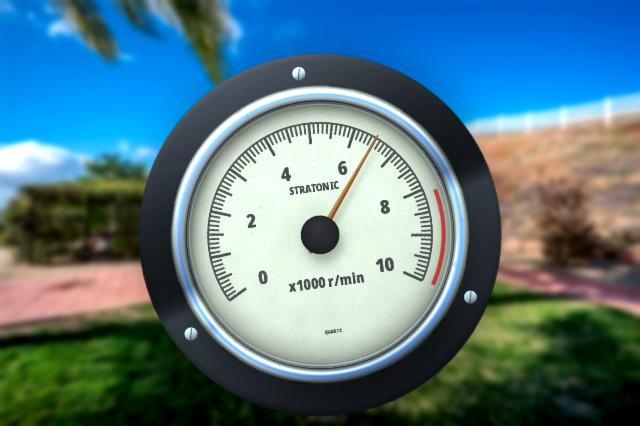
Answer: 6500rpm
